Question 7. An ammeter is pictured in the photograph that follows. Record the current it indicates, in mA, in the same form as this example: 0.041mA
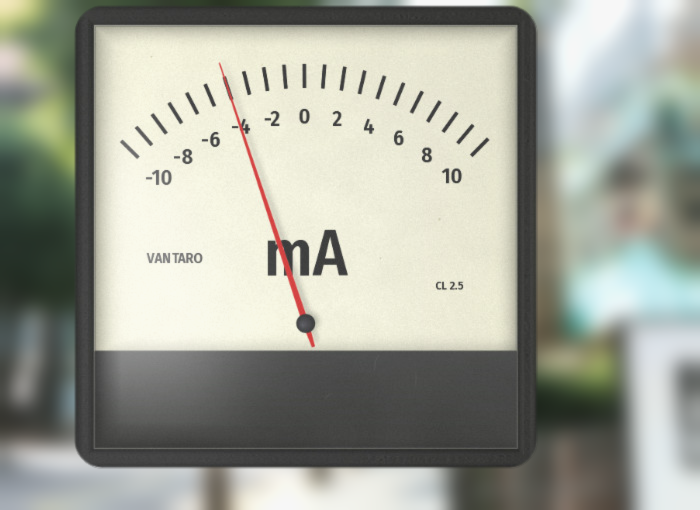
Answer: -4mA
